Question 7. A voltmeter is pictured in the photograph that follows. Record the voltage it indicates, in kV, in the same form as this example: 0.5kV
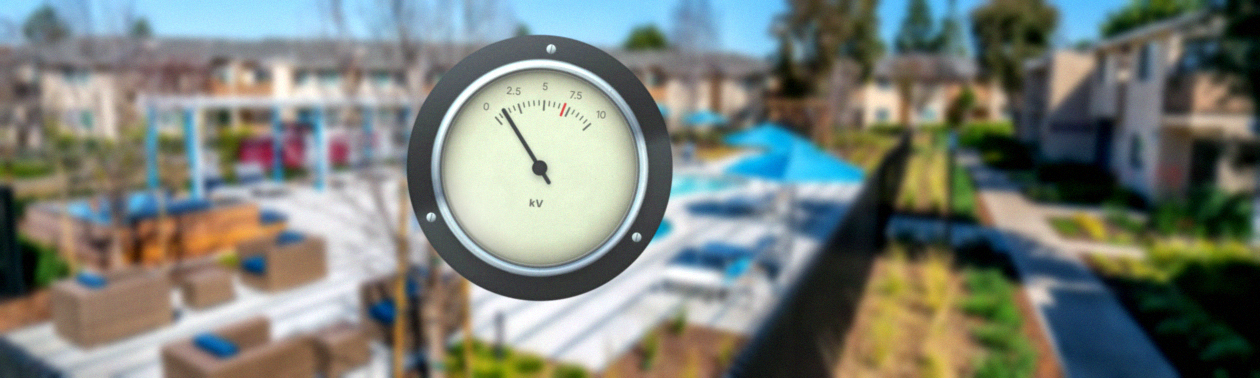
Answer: 1kV
